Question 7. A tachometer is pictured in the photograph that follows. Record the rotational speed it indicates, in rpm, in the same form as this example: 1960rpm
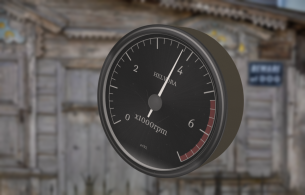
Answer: 3800rpm
